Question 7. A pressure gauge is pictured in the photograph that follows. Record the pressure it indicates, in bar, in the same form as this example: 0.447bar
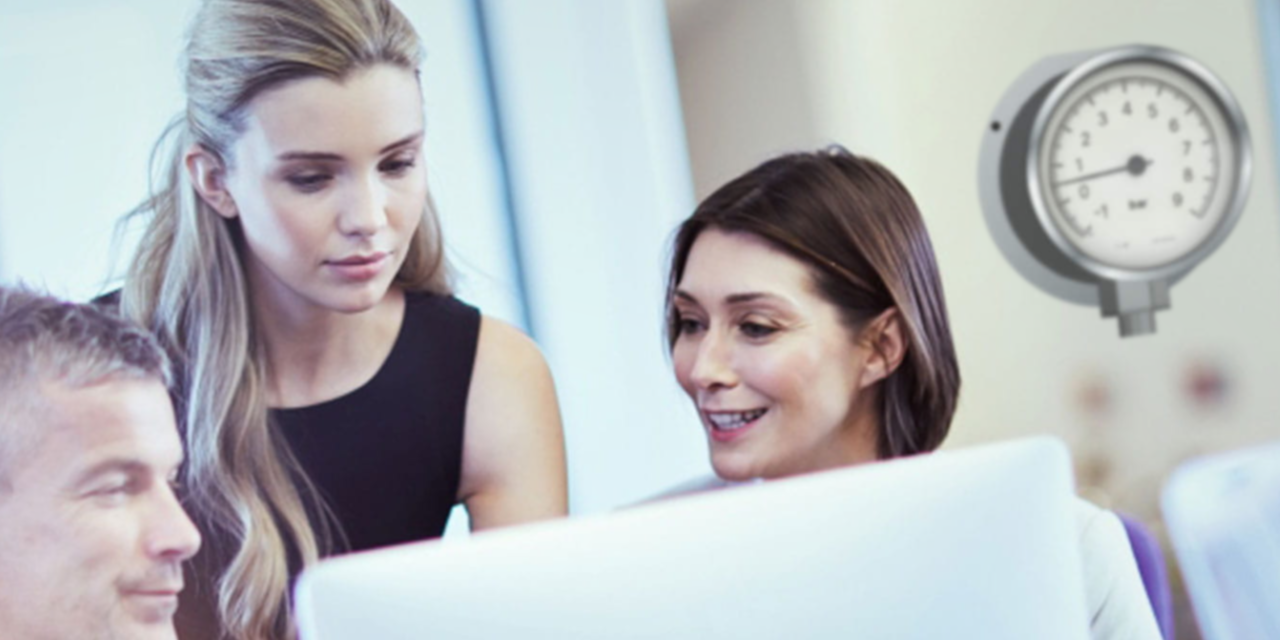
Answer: 0.5bar
